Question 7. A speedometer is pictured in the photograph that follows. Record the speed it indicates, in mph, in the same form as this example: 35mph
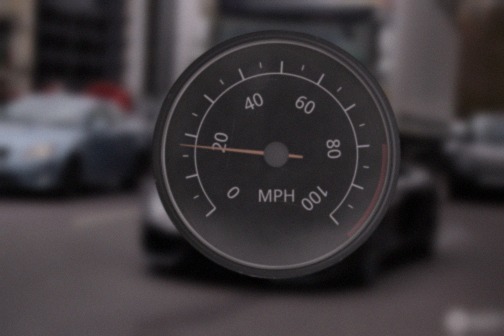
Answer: 17.5mph
